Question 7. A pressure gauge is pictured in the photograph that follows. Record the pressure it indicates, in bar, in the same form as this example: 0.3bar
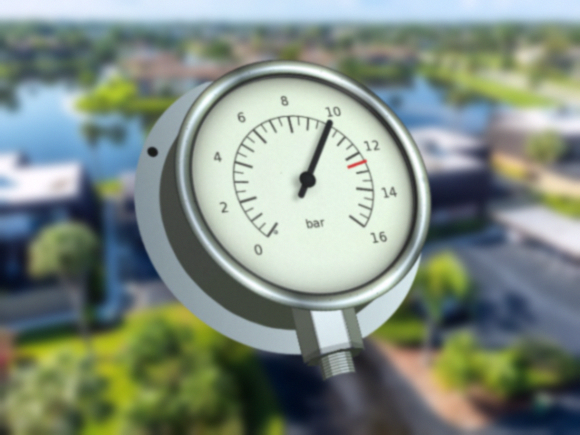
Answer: 10bar
